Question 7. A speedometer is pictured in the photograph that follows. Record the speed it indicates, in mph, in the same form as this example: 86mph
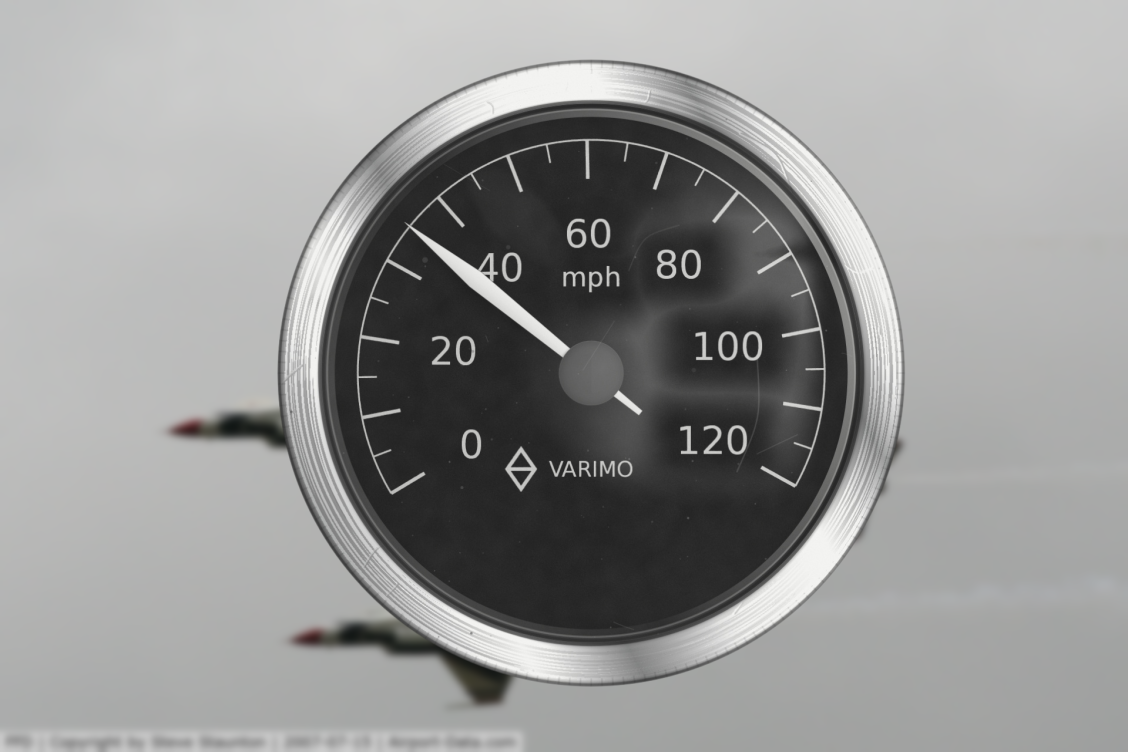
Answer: 35mph
